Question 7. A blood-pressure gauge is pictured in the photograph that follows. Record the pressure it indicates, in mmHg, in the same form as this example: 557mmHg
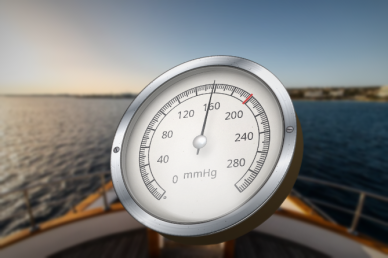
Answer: 160mmHg
